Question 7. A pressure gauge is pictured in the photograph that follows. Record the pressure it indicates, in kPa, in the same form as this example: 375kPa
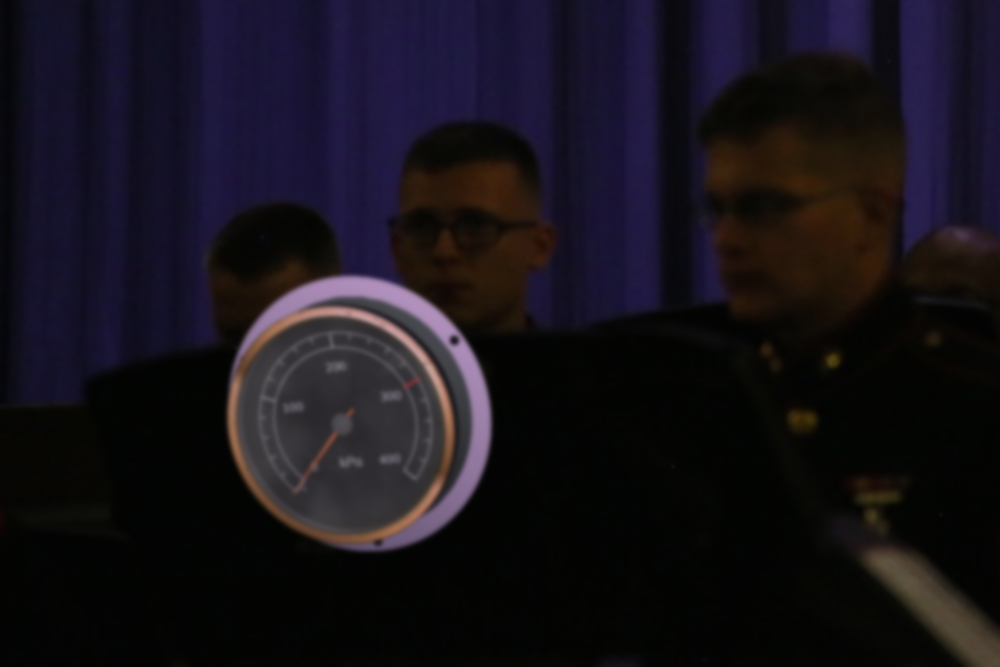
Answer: 0kPa
